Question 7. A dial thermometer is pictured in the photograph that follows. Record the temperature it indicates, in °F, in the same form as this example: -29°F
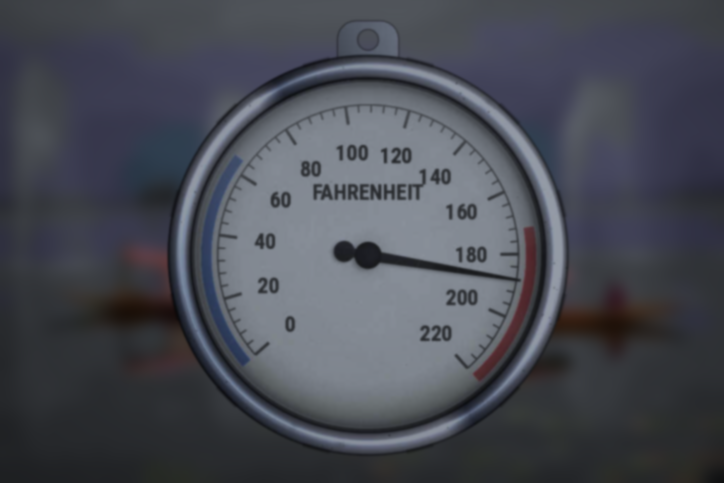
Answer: 188°F
